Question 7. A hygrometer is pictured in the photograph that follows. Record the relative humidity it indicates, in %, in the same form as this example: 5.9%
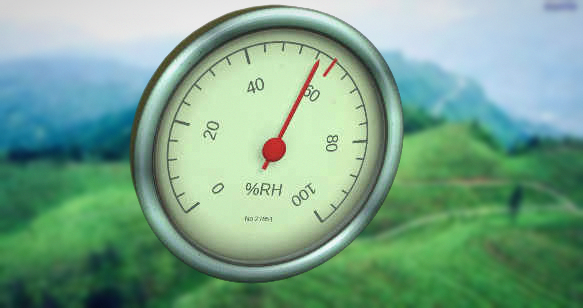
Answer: 56%
